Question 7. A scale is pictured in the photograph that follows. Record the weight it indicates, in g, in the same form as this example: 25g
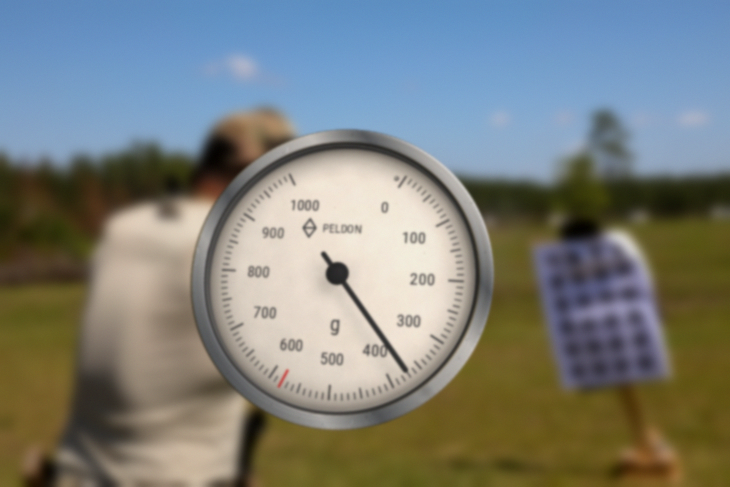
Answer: 370g
